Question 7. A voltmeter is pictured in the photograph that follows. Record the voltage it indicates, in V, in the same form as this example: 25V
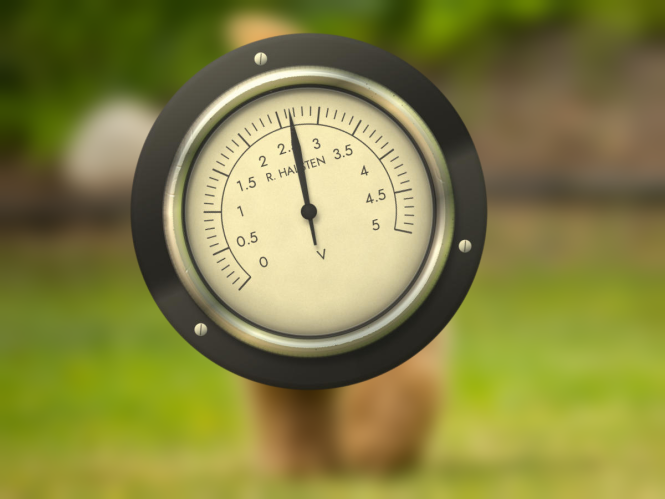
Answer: 2.65V
